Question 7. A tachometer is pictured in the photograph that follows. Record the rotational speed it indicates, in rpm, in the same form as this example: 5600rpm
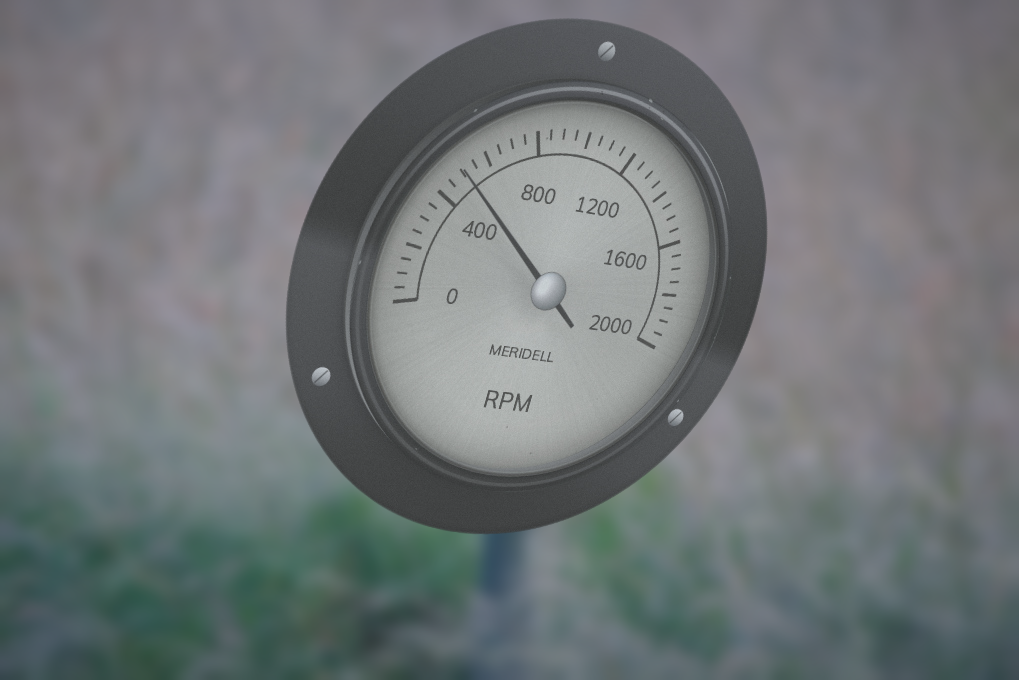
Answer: 500rpm
